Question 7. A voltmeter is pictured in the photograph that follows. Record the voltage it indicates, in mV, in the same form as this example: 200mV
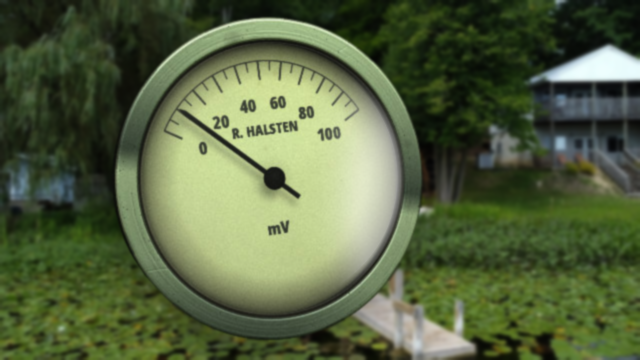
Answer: 10mV
